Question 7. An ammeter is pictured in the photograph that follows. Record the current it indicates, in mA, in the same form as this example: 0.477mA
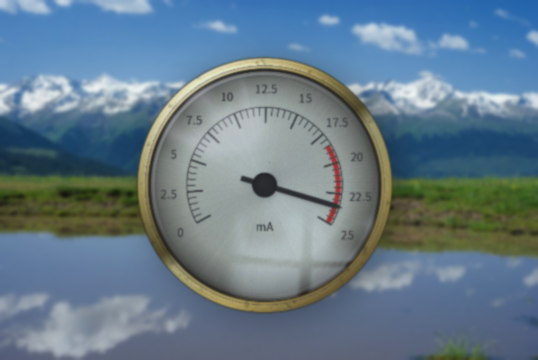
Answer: 23.5mA
